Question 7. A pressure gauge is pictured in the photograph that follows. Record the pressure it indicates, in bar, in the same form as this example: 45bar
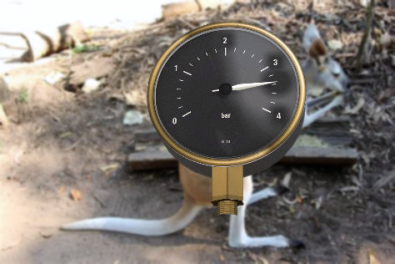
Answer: 3.4bar
